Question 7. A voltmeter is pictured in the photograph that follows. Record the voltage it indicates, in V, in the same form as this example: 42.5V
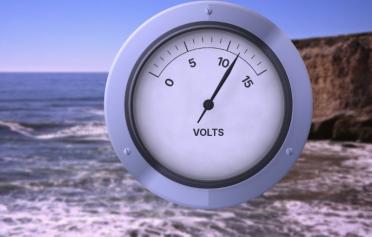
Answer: 11.5V
